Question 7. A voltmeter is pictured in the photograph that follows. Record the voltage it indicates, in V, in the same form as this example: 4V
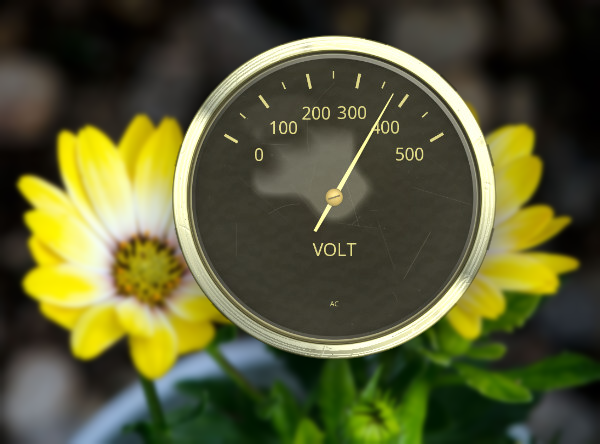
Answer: 375V
